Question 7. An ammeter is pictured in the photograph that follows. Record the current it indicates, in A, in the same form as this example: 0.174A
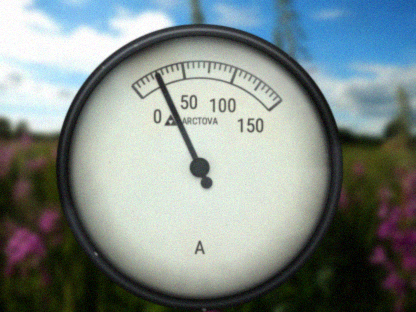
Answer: 25A
